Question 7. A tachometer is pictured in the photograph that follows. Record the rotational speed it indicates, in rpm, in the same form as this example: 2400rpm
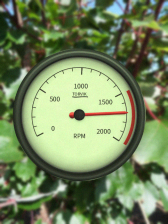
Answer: 1700rpm
